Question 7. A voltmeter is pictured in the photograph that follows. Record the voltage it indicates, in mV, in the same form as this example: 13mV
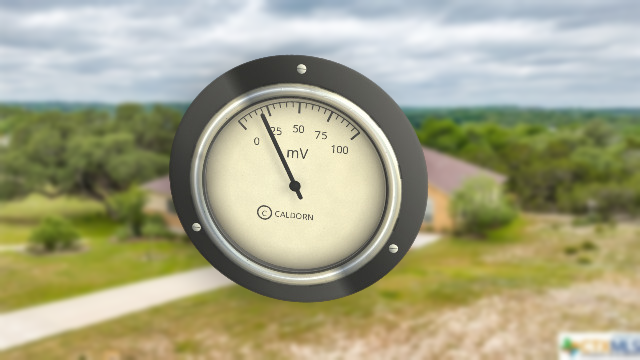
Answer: 20mV
